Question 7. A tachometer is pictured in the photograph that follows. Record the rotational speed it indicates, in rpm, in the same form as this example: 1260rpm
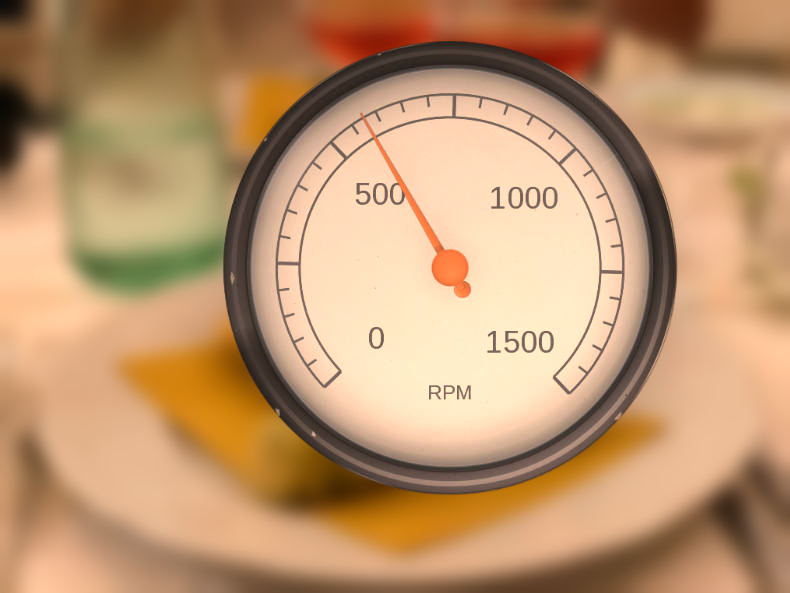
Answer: 575rpm
